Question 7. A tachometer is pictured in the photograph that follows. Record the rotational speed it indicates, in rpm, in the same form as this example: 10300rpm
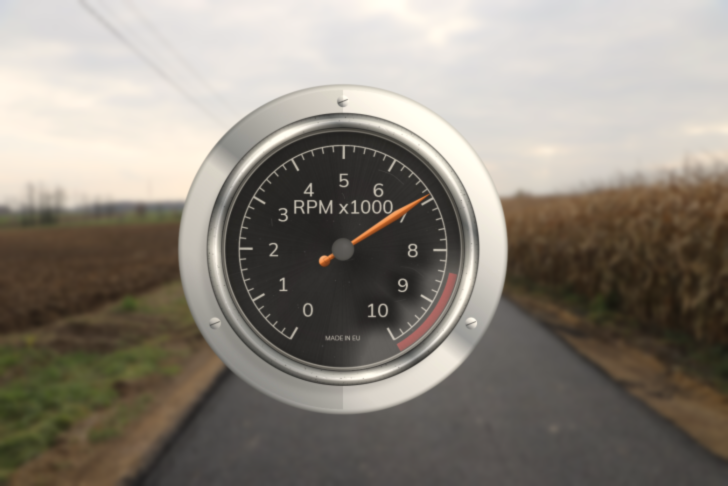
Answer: 6900rpm
